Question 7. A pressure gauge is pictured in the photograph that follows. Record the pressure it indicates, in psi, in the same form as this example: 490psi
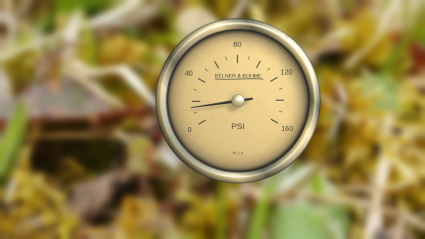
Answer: 15psi
